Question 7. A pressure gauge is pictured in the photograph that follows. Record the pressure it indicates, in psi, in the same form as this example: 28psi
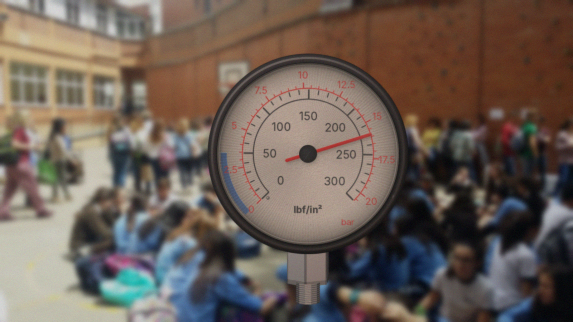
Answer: 230psi
